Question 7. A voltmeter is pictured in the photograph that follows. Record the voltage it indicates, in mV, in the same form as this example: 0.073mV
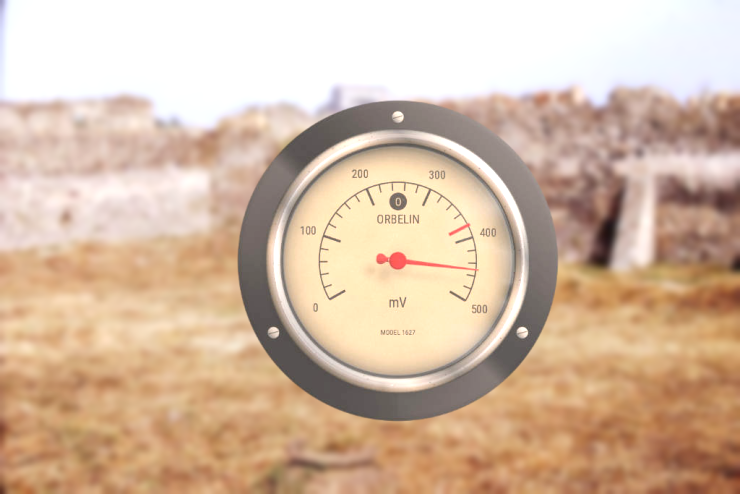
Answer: 450mV
